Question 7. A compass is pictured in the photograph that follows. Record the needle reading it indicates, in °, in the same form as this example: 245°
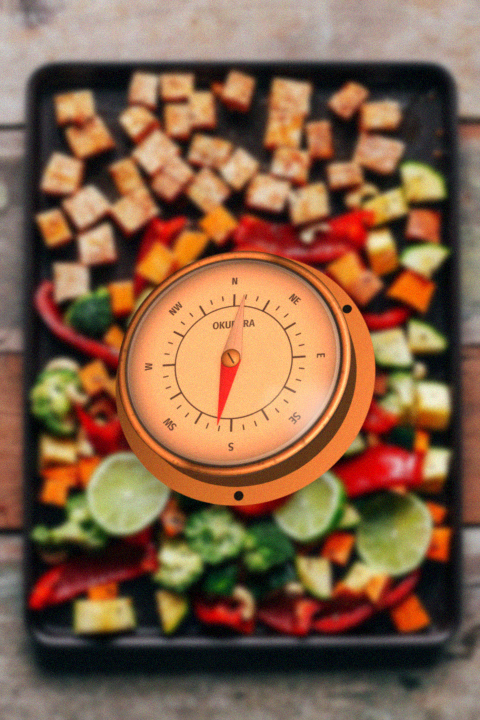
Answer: 190°
